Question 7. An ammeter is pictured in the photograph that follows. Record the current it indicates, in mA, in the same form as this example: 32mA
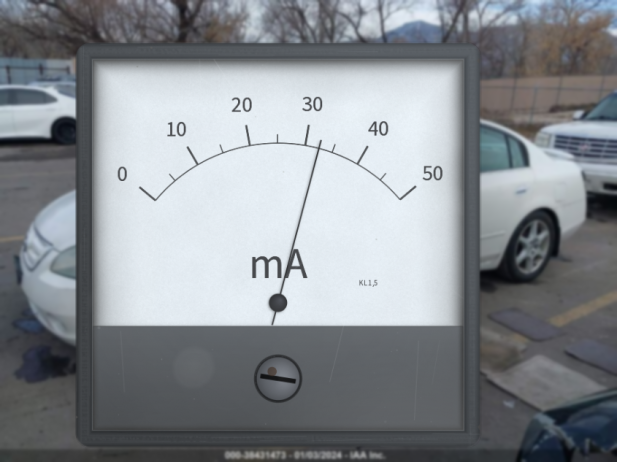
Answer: 32.5mA
